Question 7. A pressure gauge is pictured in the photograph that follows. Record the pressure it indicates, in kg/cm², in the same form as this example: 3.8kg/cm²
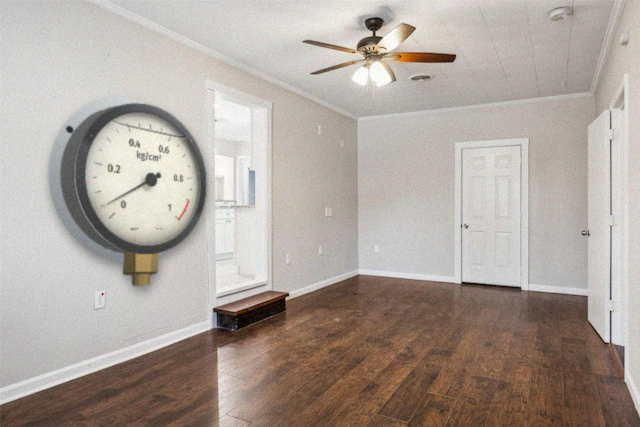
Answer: 0.05kg/cm²
